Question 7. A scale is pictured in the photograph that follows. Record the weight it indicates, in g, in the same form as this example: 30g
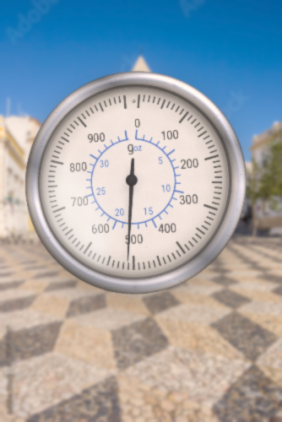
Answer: 510g
